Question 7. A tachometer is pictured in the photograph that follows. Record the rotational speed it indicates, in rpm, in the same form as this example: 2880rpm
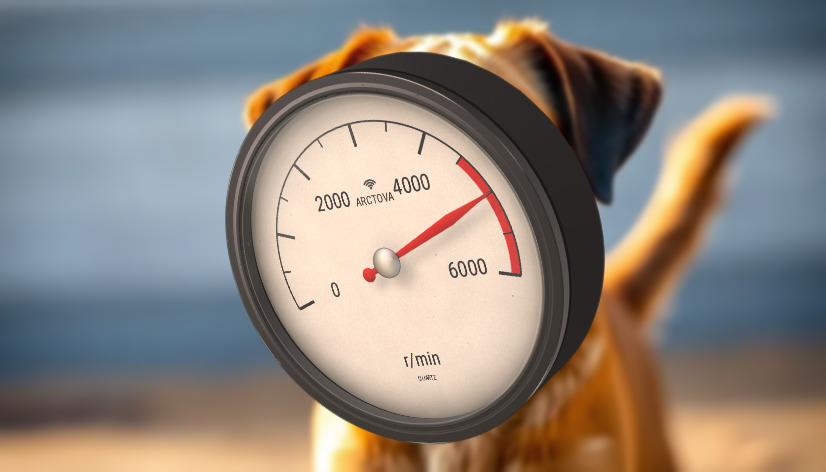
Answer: 5000rpm
